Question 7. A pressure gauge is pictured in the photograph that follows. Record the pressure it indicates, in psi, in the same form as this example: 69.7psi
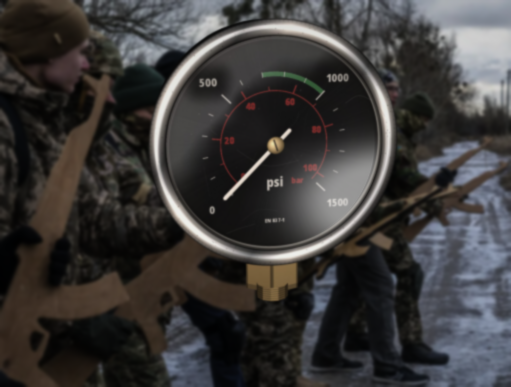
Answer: 0psi
